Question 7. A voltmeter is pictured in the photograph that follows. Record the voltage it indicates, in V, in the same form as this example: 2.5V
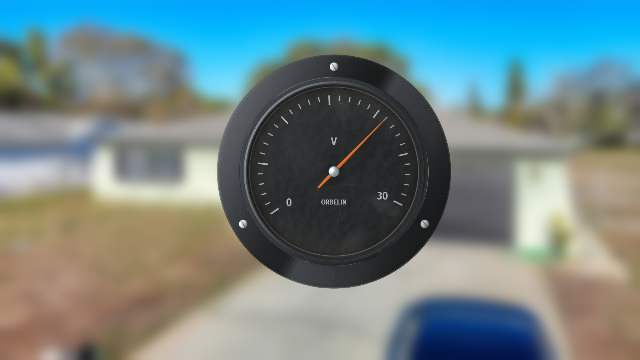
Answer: 21V
